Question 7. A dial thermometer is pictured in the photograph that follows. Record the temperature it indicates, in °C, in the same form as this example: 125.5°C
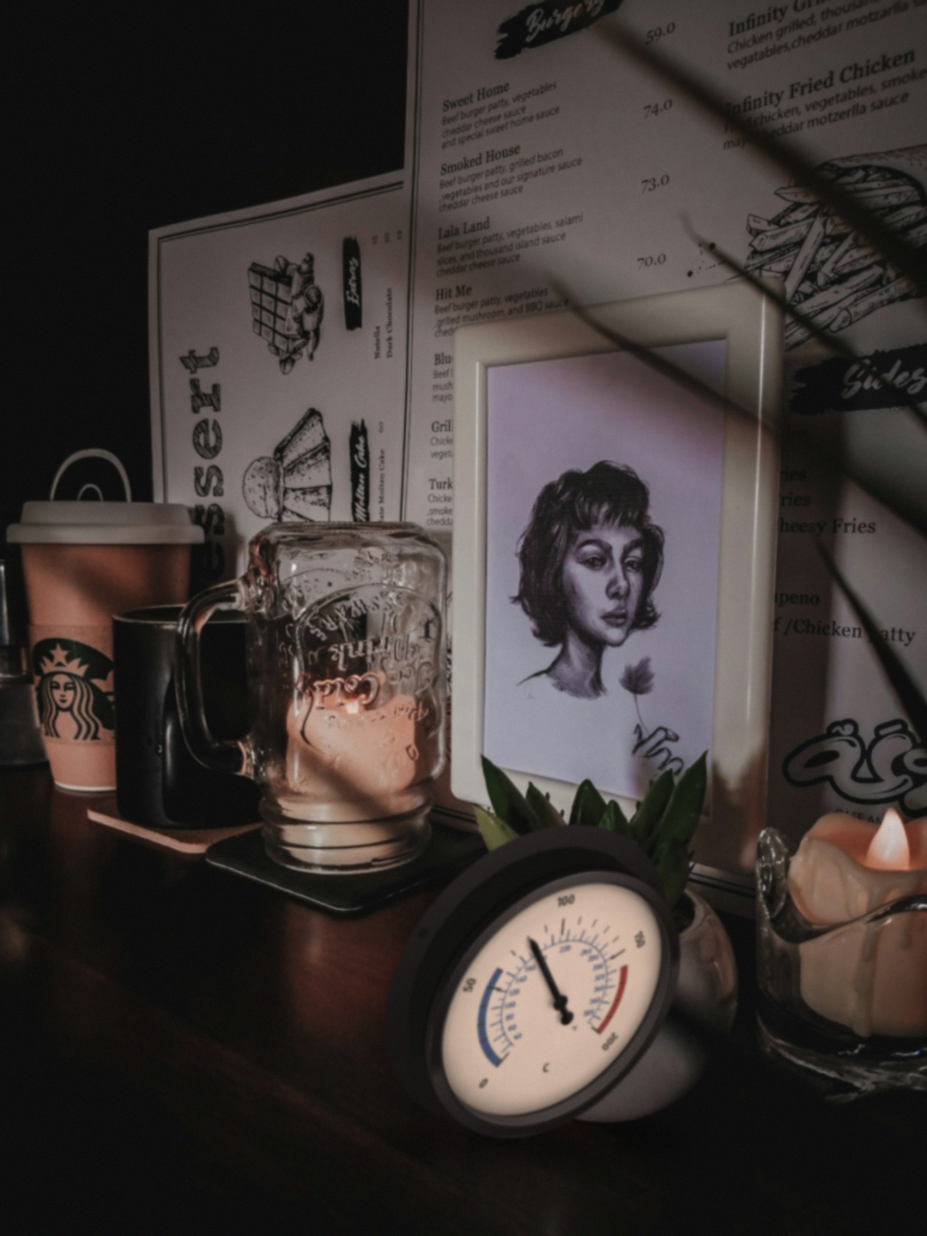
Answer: 80°C
